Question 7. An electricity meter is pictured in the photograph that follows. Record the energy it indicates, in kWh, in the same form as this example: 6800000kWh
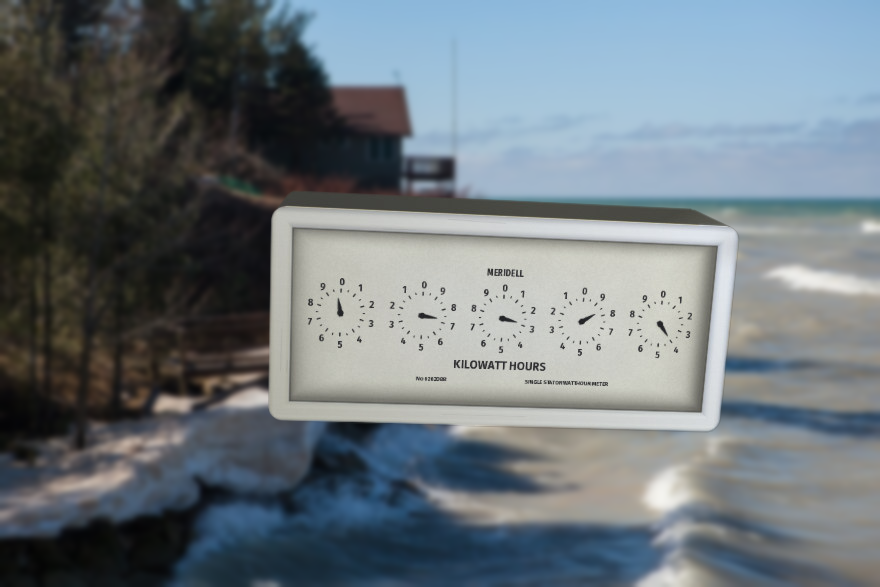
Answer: 97284kWh
